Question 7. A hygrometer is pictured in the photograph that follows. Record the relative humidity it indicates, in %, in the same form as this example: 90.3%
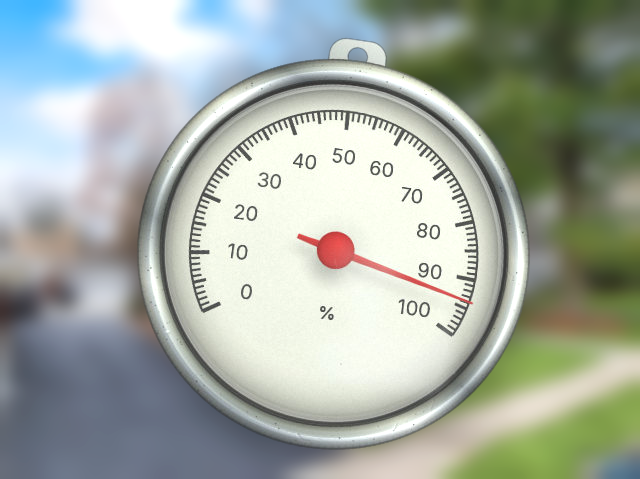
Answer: 94%
